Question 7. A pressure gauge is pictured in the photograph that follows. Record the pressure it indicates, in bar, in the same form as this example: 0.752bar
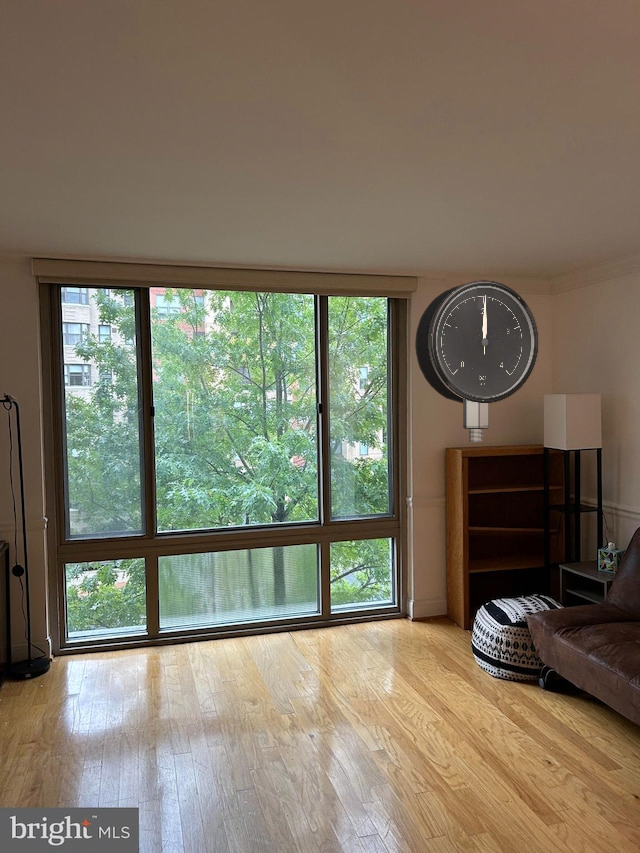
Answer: 2bar
